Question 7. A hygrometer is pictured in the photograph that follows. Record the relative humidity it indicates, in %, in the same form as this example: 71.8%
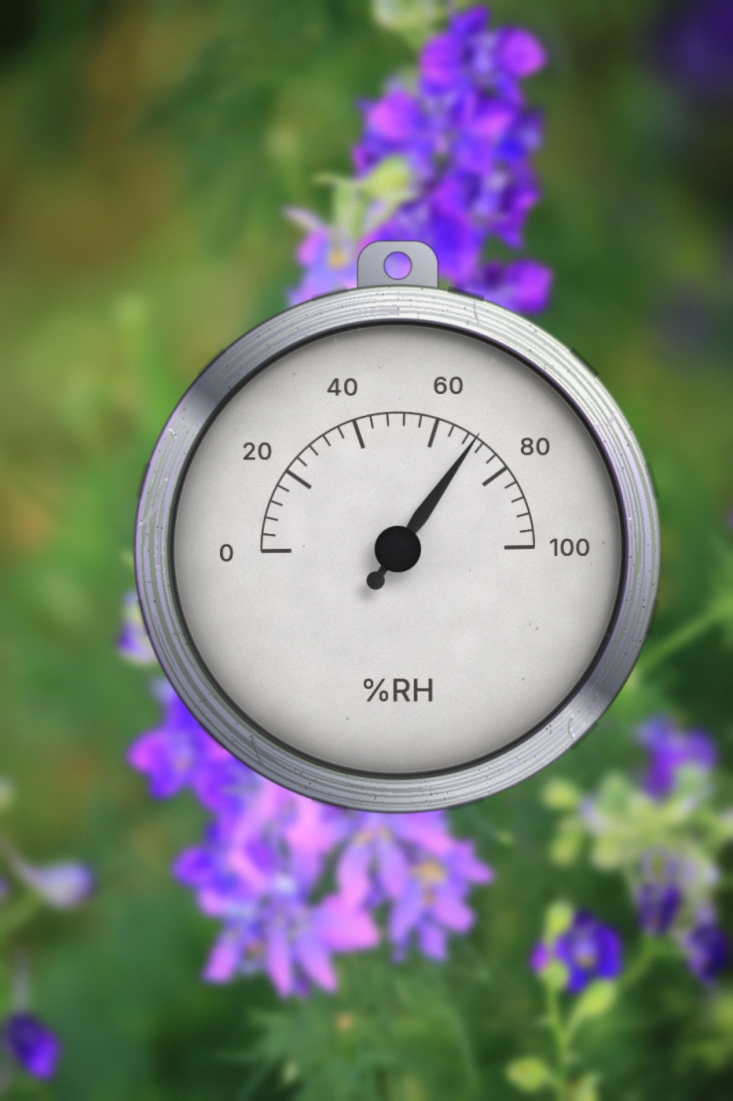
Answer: 70%
